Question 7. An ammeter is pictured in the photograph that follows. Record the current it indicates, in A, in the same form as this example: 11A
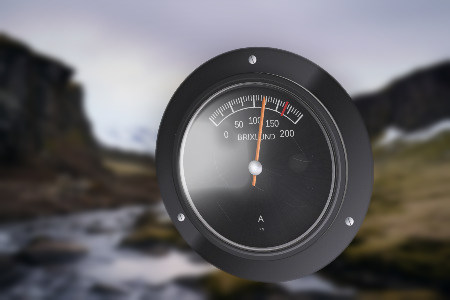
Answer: 125A
